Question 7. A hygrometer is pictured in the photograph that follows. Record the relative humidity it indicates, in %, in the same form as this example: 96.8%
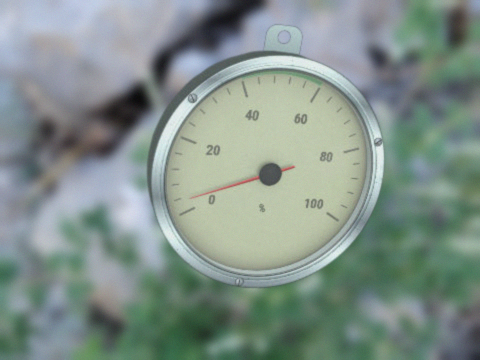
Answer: 4%
